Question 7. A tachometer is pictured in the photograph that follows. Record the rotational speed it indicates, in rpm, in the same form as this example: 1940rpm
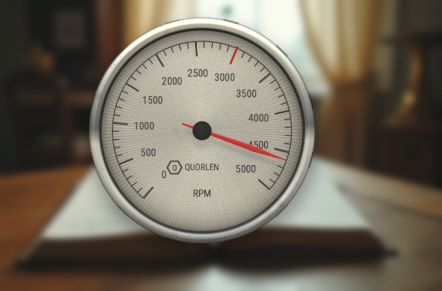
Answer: 4600rpm
